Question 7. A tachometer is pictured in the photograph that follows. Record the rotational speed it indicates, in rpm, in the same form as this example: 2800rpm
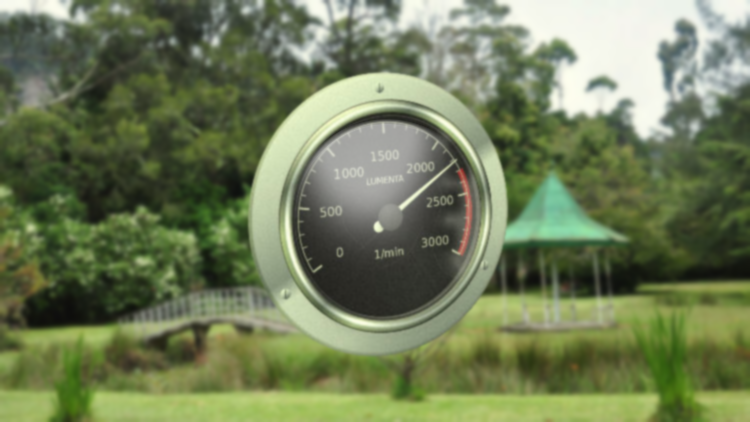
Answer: 2200rpm
